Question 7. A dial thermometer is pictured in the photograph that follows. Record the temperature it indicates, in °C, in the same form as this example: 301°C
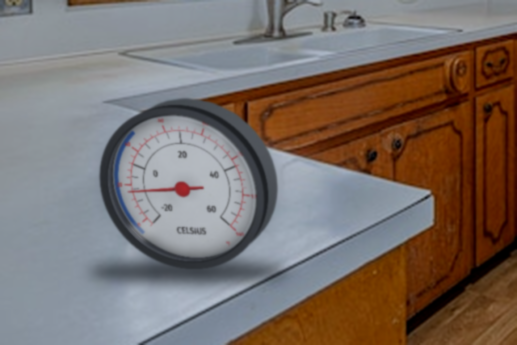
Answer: -8°C
